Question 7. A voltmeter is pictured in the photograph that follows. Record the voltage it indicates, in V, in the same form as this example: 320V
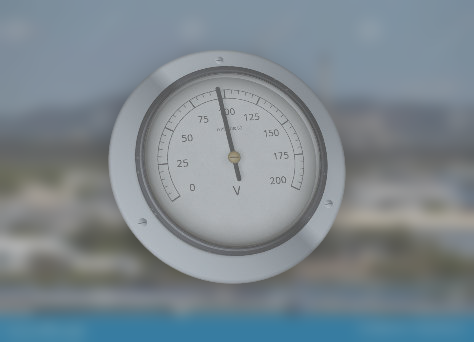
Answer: 95V
